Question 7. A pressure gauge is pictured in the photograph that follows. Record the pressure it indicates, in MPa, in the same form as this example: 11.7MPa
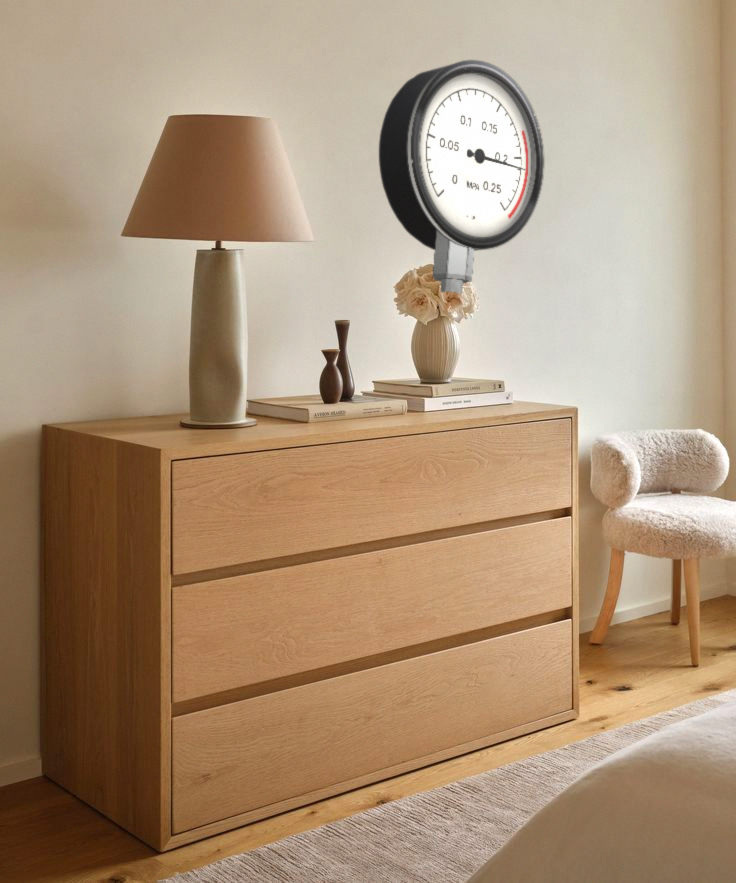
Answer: 0.21MPa
